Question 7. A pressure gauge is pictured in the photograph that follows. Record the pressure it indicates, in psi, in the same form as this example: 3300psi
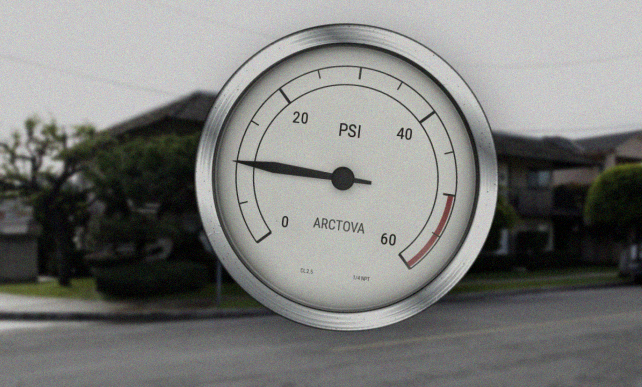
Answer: 10psi
